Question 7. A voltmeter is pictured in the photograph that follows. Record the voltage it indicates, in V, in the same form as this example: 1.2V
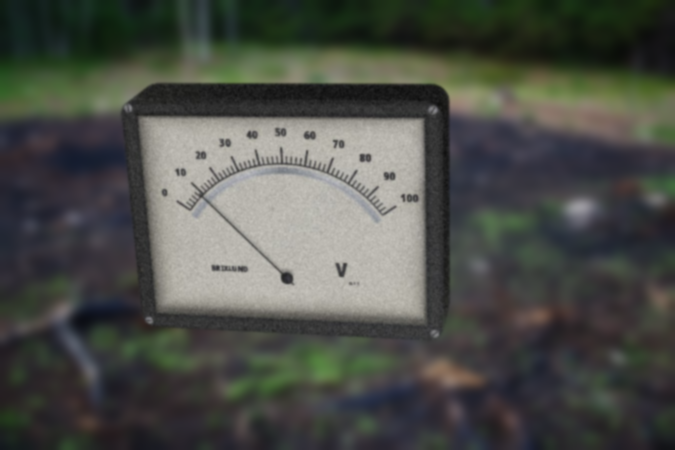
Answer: 10V
